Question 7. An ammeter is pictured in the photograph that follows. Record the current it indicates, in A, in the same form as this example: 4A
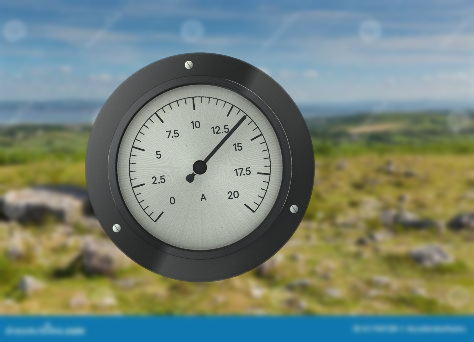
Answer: 13.5A
